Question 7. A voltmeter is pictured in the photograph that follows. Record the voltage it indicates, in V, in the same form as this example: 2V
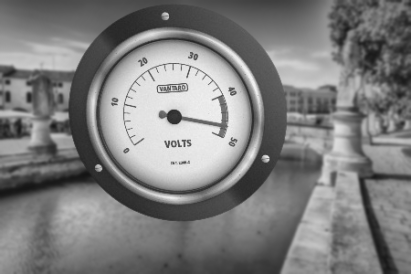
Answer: 47V
